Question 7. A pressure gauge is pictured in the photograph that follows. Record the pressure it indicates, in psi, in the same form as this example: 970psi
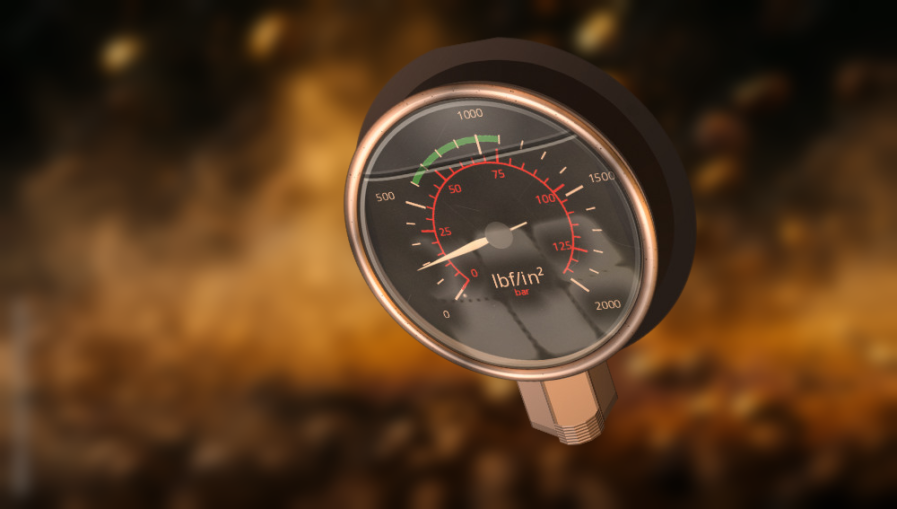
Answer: 200psi
